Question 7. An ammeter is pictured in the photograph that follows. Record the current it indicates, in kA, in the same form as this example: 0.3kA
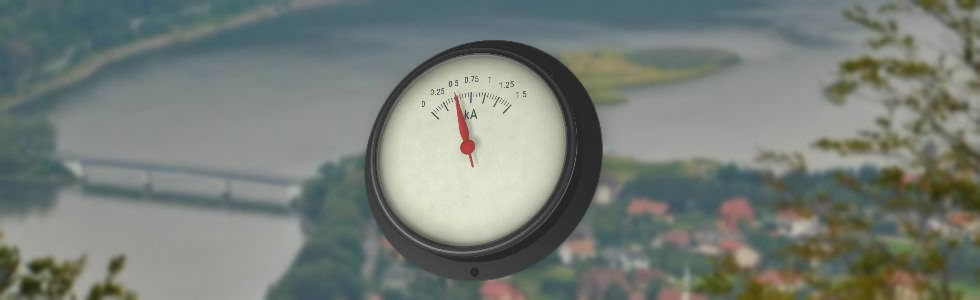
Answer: 0.5kA
